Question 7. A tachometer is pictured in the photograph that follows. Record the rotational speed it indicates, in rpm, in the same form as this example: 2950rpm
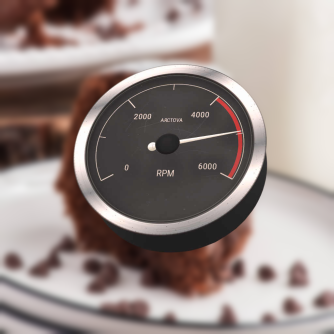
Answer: 5000rpm
